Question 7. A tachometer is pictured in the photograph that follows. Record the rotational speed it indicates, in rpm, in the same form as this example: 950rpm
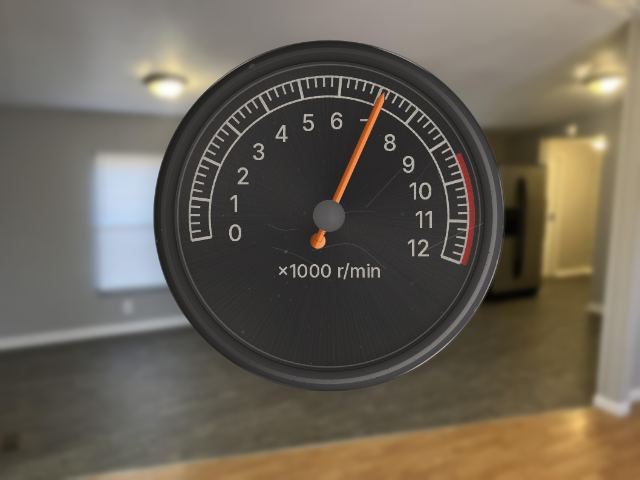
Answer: 7100rpm
